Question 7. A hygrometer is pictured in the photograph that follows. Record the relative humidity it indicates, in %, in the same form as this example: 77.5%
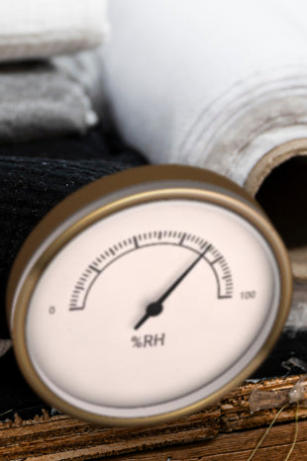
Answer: 70%
